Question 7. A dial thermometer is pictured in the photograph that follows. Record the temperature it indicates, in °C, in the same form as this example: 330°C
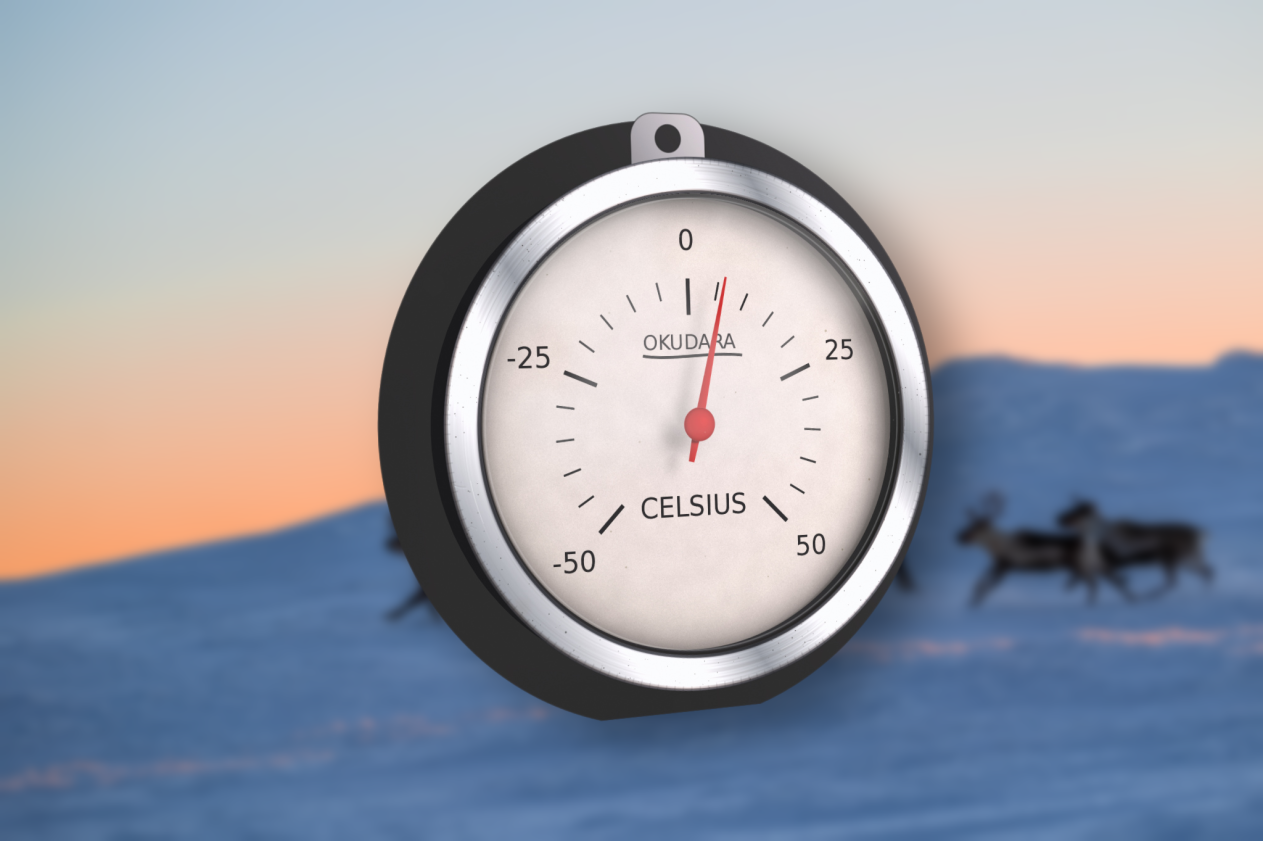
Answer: 5°C
